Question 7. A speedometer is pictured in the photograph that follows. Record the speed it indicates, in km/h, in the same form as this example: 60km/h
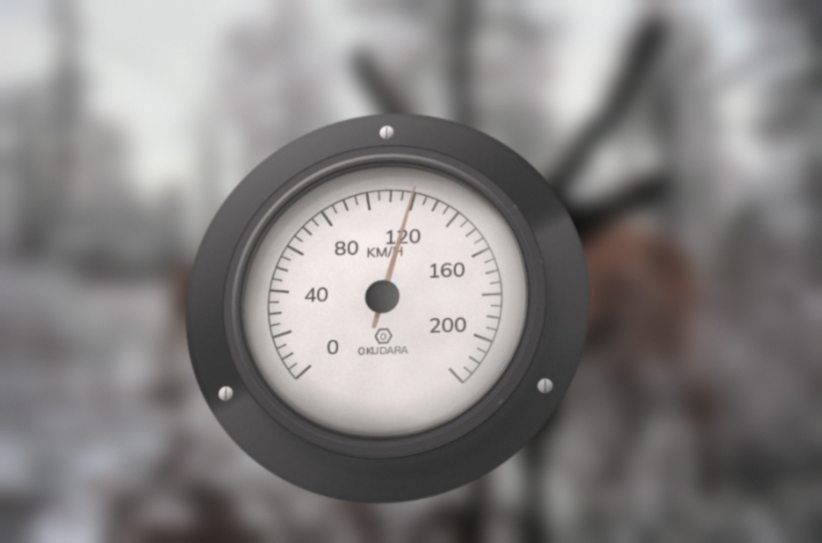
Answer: 120km/h
